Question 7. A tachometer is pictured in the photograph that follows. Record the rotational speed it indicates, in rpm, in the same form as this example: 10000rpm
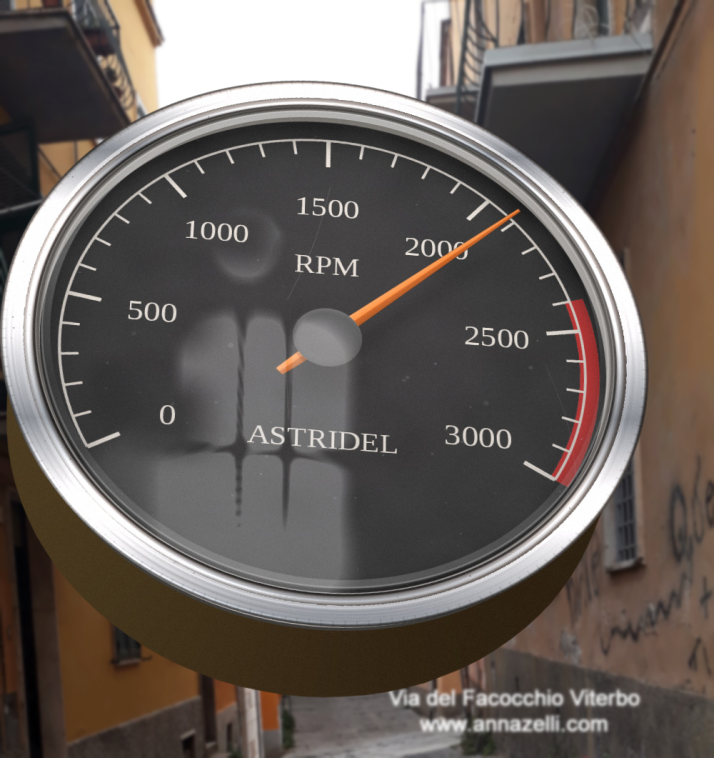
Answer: 2100rpm
